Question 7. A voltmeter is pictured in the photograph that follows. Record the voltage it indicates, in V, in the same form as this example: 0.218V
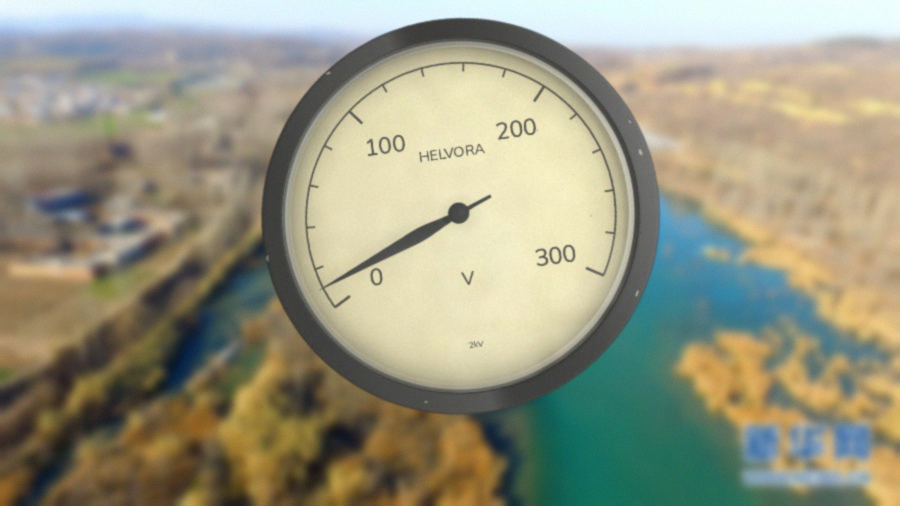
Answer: 10V
